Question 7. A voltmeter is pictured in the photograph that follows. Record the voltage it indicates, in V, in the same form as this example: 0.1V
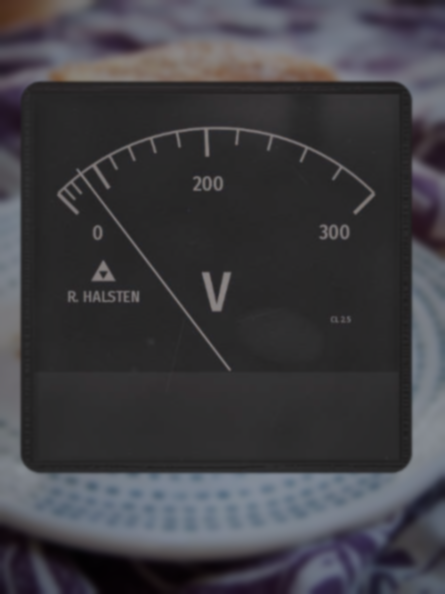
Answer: 80V
